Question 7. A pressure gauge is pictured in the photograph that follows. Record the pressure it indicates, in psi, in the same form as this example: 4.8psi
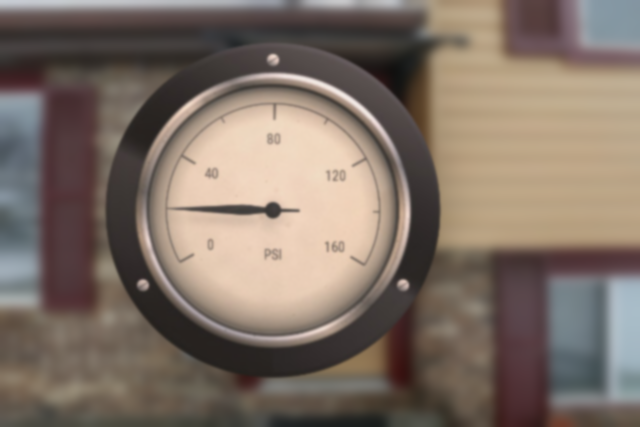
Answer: 20psi
